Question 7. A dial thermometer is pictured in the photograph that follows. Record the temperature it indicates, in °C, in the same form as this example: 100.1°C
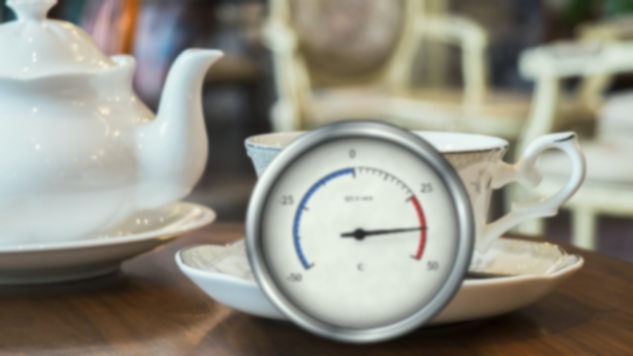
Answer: 37.5°C
